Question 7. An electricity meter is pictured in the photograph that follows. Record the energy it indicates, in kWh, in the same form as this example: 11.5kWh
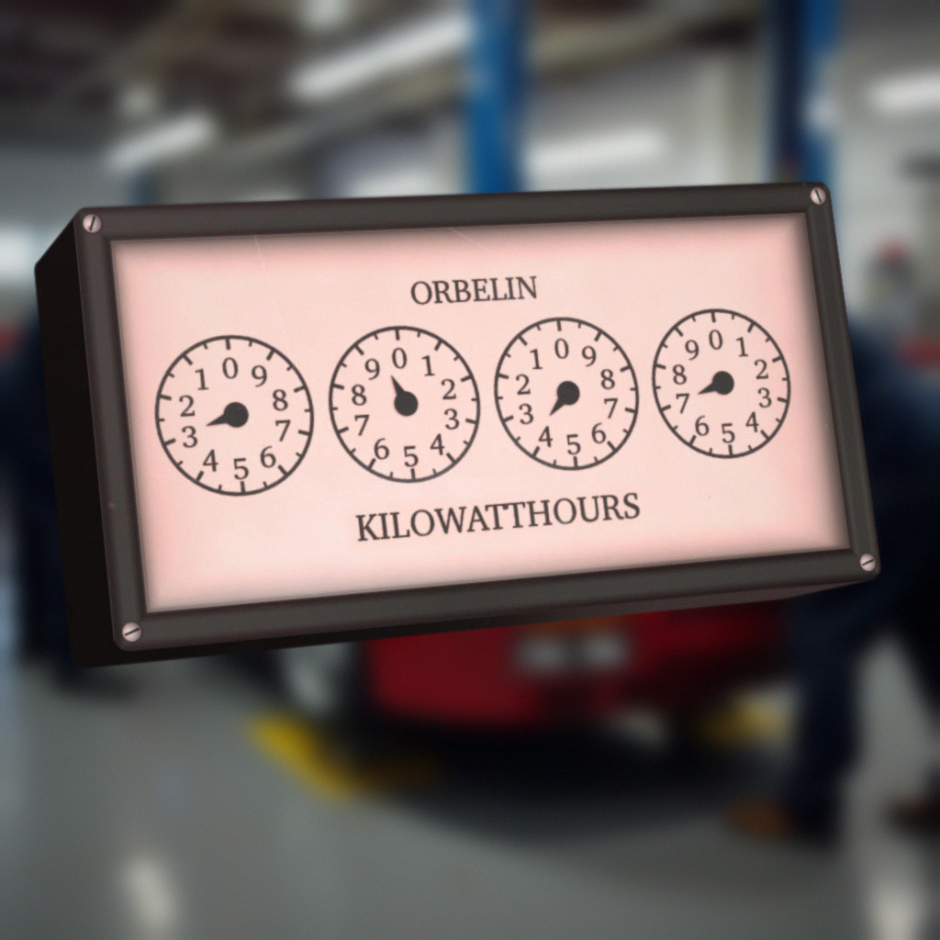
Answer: 2937kWh
